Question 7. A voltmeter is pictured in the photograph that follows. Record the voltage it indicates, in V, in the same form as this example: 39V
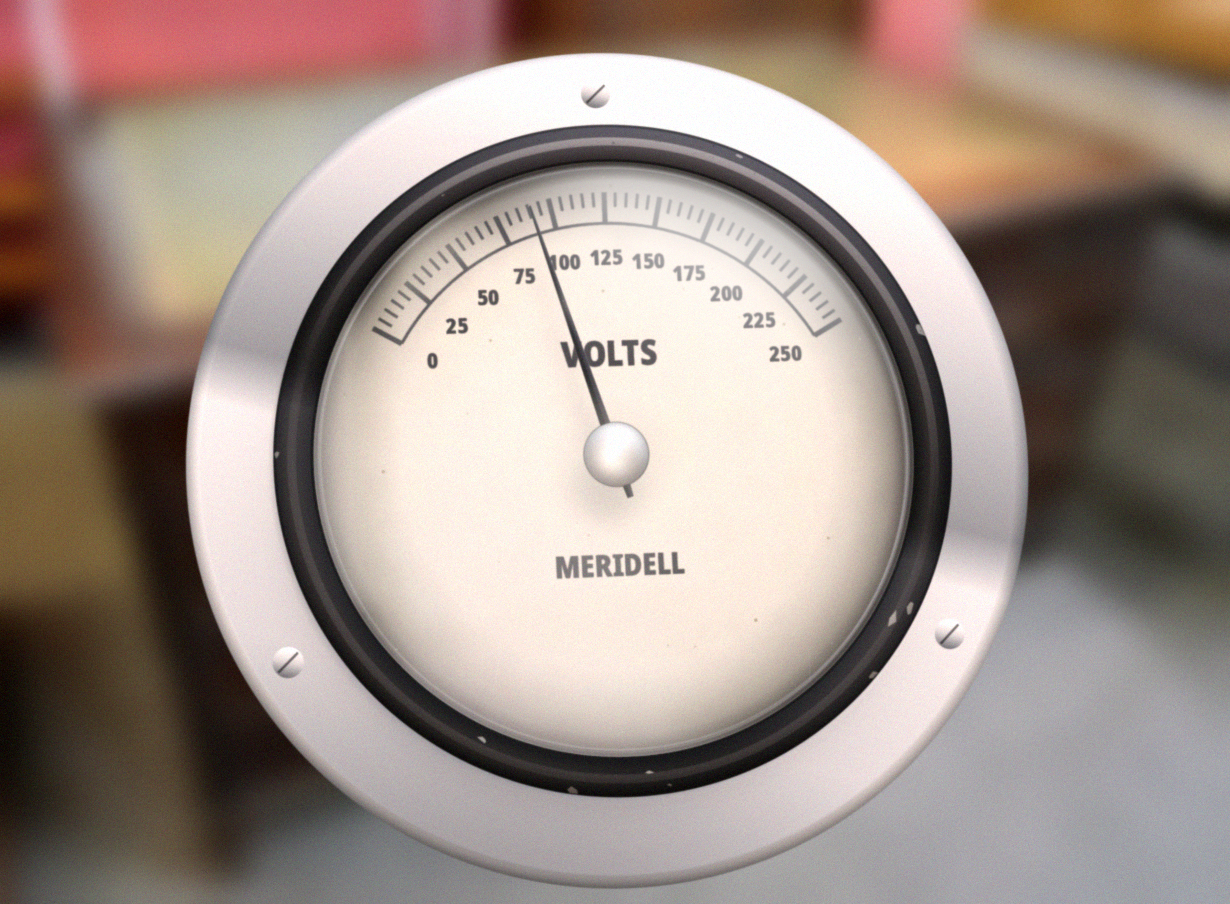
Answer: 90V
